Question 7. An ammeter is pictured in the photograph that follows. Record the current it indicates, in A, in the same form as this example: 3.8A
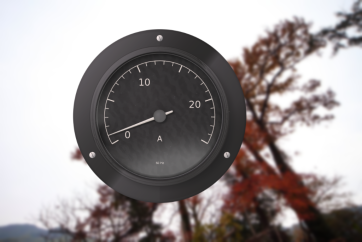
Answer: 1A
